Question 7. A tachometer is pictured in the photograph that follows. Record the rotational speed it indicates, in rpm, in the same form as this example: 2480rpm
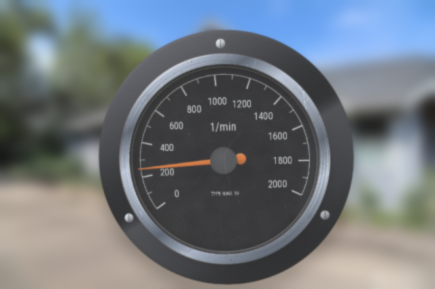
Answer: 250rpm
